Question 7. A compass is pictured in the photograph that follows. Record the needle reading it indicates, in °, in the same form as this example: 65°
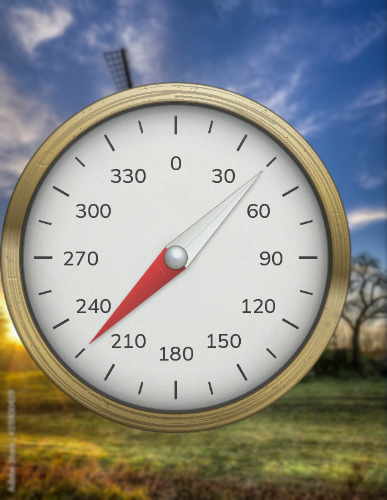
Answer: 225°
